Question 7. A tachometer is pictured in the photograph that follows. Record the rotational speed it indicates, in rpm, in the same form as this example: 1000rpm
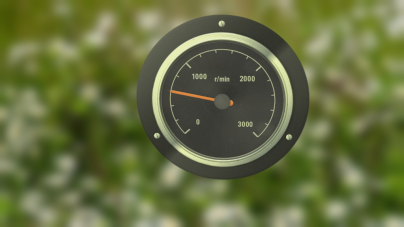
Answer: 600rpm
